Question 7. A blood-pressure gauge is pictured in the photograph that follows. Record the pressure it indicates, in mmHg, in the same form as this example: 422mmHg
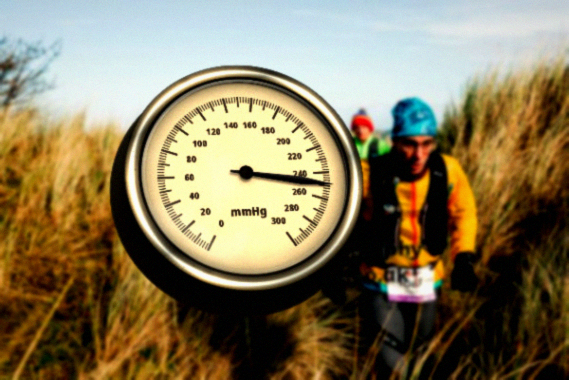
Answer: 250mmHg
